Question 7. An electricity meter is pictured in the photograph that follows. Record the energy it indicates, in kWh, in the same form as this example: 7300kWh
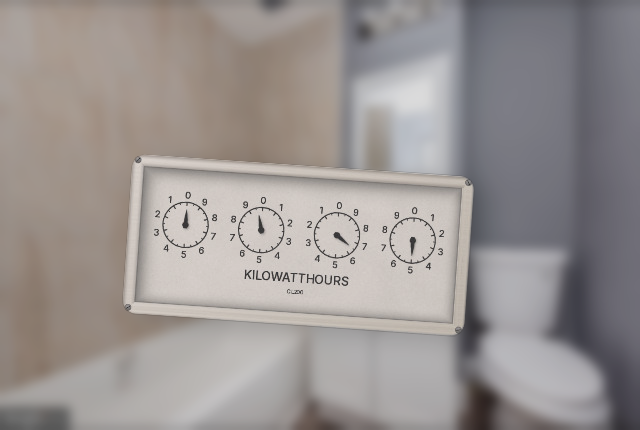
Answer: 9965kWh
